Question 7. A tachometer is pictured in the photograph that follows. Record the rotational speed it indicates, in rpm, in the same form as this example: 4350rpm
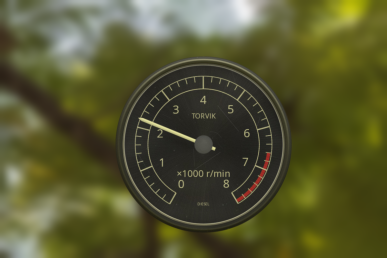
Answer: 2200rpm
